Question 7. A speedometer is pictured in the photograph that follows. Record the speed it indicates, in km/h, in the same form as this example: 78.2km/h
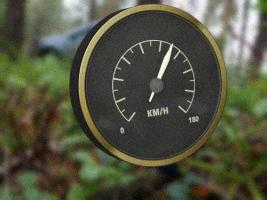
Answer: 110km/h
